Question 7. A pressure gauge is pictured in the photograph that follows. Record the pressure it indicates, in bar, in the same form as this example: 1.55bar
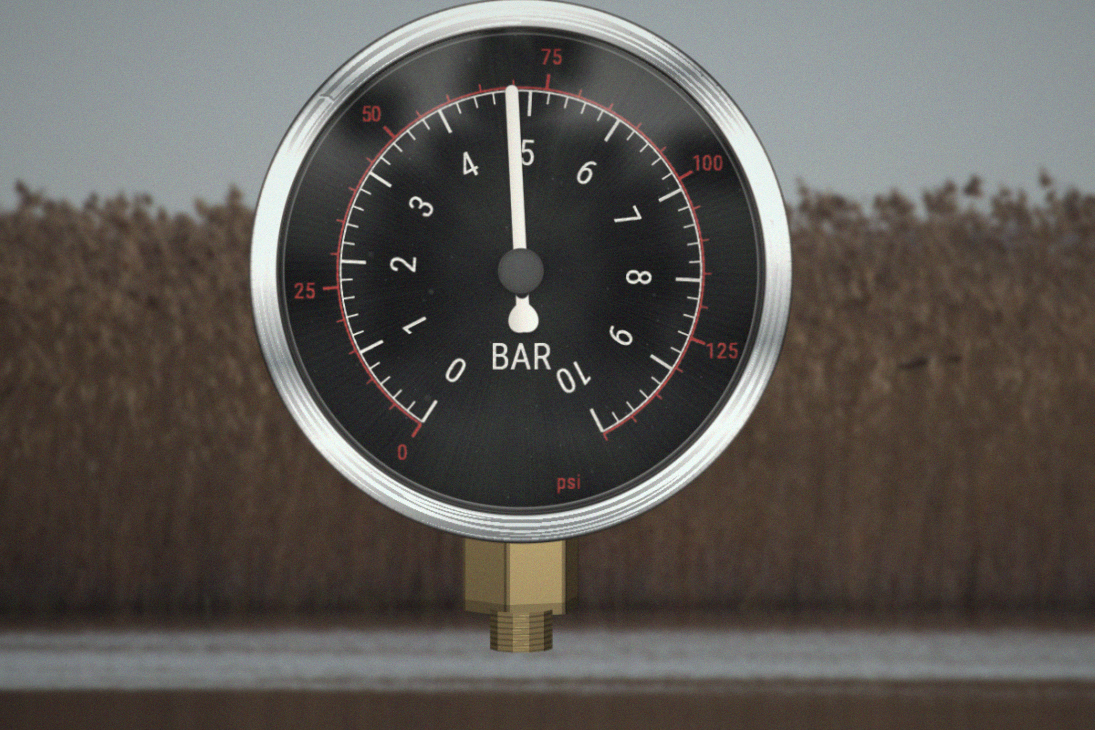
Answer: 4.8bar
